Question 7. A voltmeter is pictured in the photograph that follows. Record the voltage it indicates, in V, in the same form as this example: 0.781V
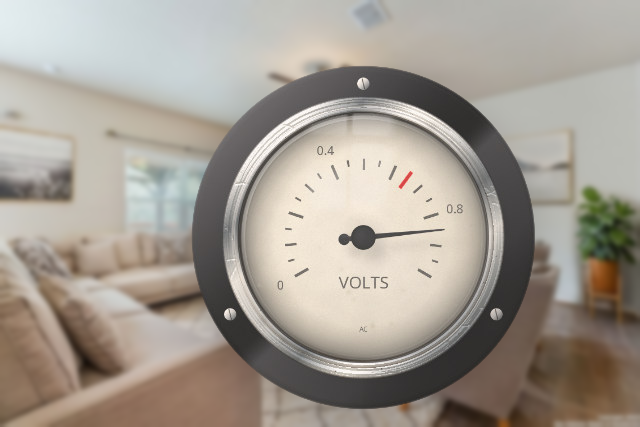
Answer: 0.85V
